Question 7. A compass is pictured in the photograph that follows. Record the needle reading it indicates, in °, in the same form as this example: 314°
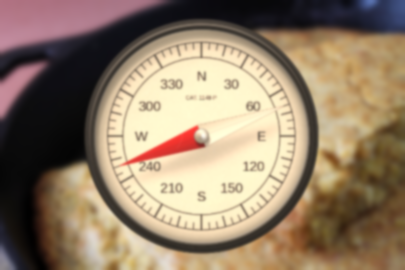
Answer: 250°
